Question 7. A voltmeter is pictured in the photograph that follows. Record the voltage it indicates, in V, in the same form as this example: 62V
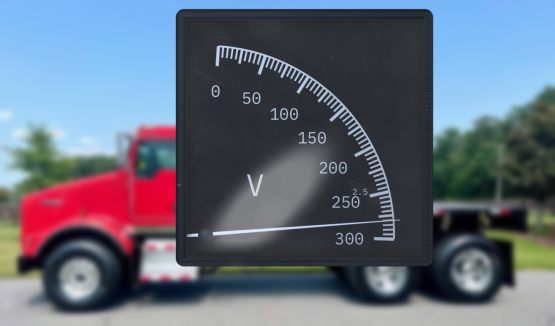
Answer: 280V
